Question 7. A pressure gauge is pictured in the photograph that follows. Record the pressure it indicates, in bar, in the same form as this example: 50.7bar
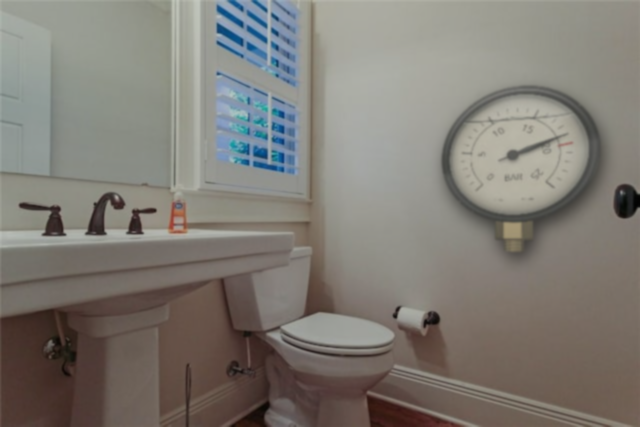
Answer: 19bar
